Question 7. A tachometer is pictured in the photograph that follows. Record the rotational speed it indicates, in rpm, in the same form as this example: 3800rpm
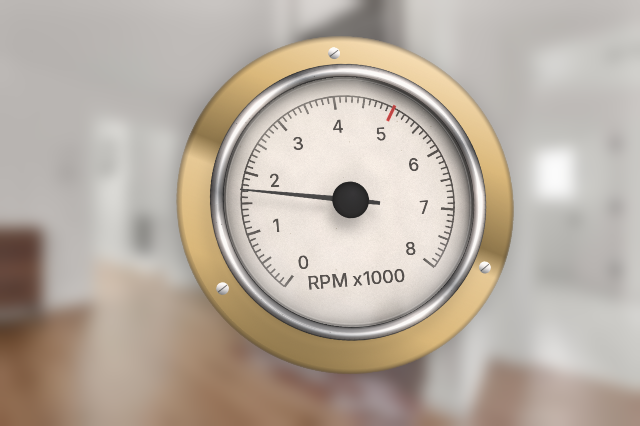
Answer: 1700rpm
